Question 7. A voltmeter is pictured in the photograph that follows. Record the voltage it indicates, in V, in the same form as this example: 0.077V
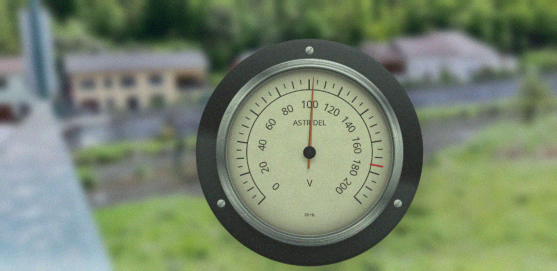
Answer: 102.5V
